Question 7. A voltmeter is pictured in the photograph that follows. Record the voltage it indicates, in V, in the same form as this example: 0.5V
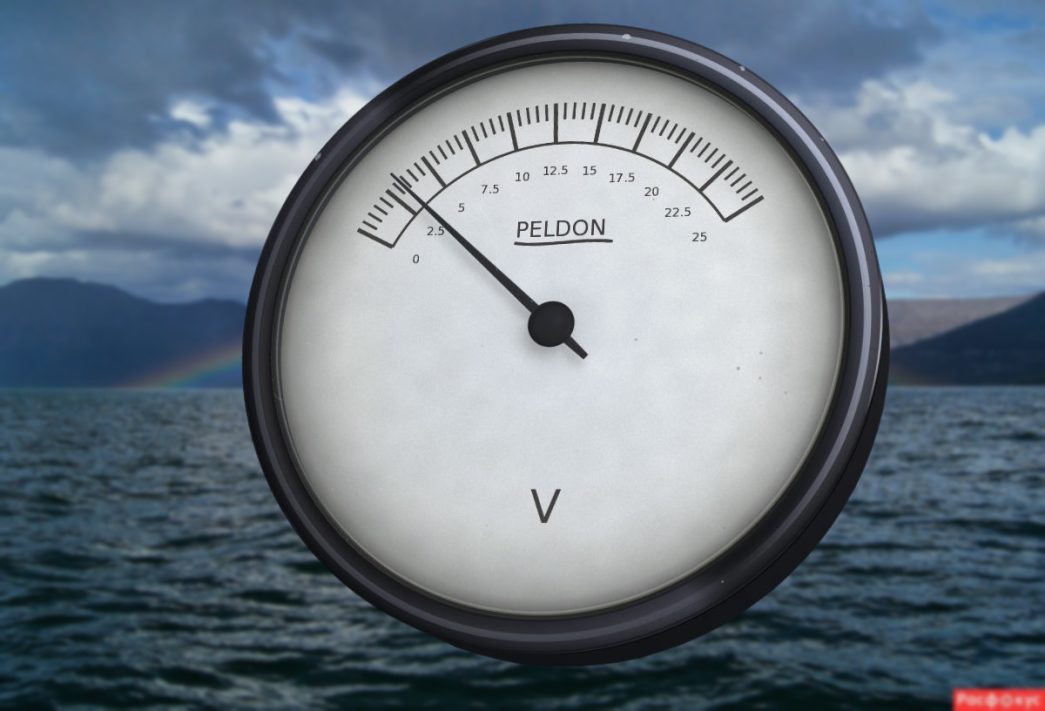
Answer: 3.25V
